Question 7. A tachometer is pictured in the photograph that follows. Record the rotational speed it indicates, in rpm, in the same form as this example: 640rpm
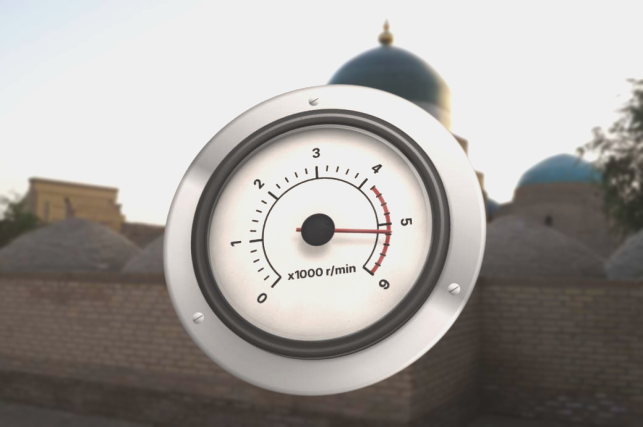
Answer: 5200rpm
